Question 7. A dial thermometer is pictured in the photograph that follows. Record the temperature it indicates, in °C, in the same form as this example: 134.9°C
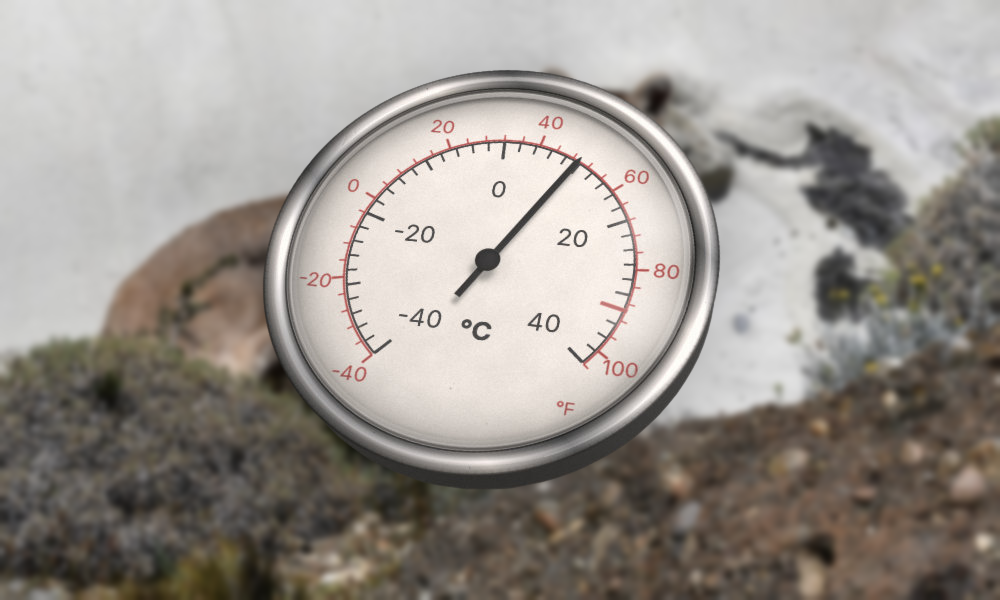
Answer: 10°C
